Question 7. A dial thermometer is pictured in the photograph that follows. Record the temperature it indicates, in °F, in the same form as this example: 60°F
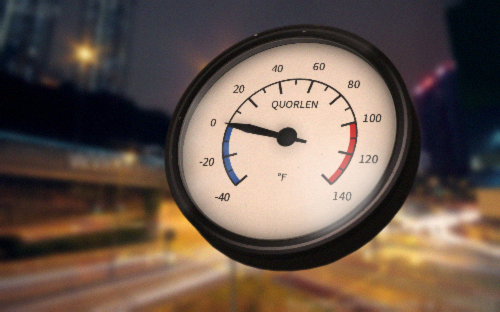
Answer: 0°F
